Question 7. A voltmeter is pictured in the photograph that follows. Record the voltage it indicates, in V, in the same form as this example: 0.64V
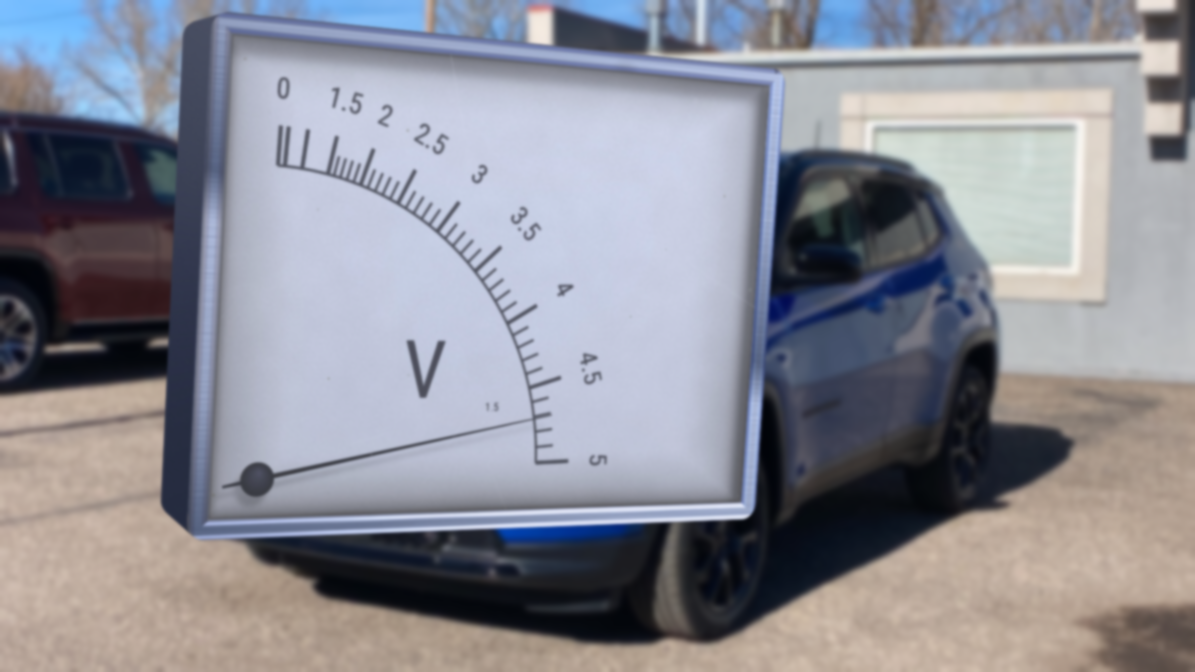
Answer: 4.7V
